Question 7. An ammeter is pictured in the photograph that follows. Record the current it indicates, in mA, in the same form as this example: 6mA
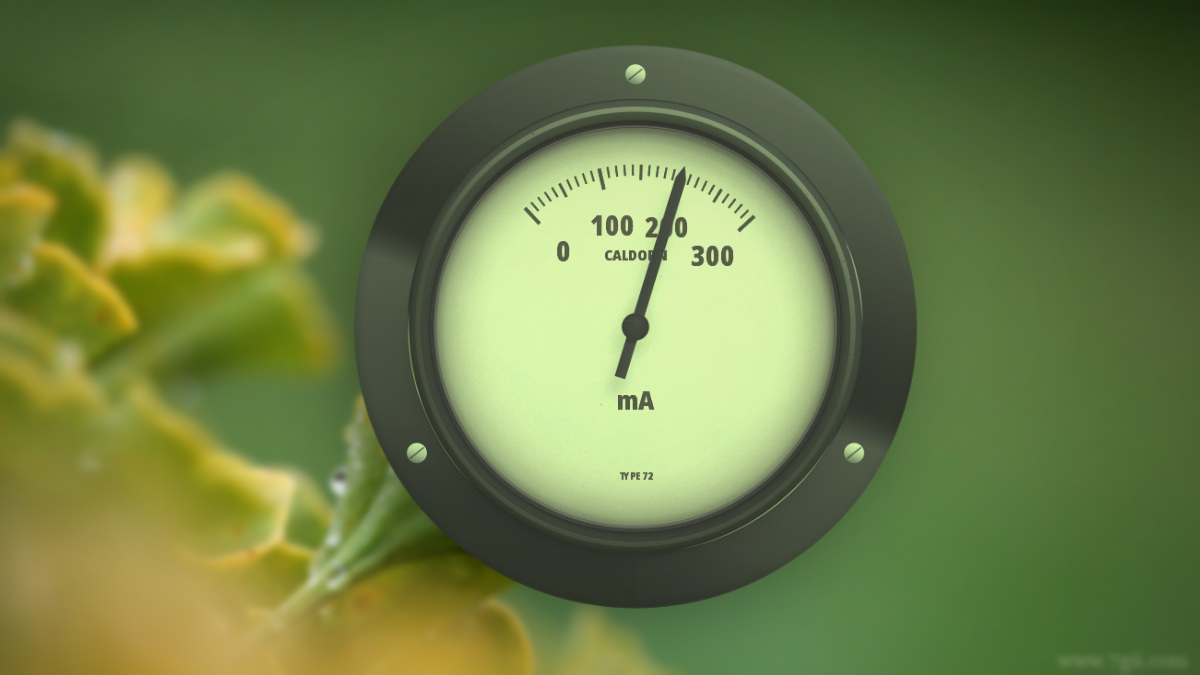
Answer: 200mA
